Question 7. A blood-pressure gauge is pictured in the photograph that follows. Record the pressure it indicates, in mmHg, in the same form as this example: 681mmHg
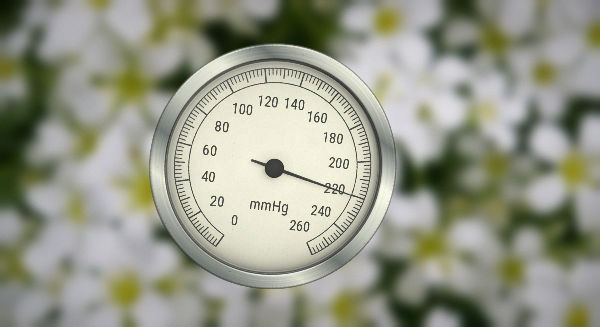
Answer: 220mmHg
